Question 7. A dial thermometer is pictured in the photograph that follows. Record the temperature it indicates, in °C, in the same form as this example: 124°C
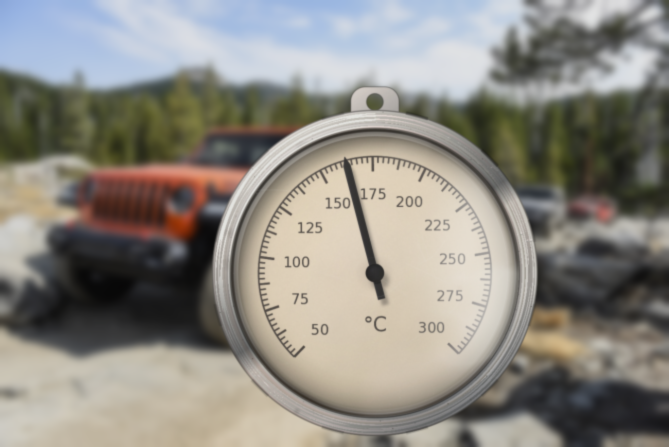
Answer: 162.5°C
